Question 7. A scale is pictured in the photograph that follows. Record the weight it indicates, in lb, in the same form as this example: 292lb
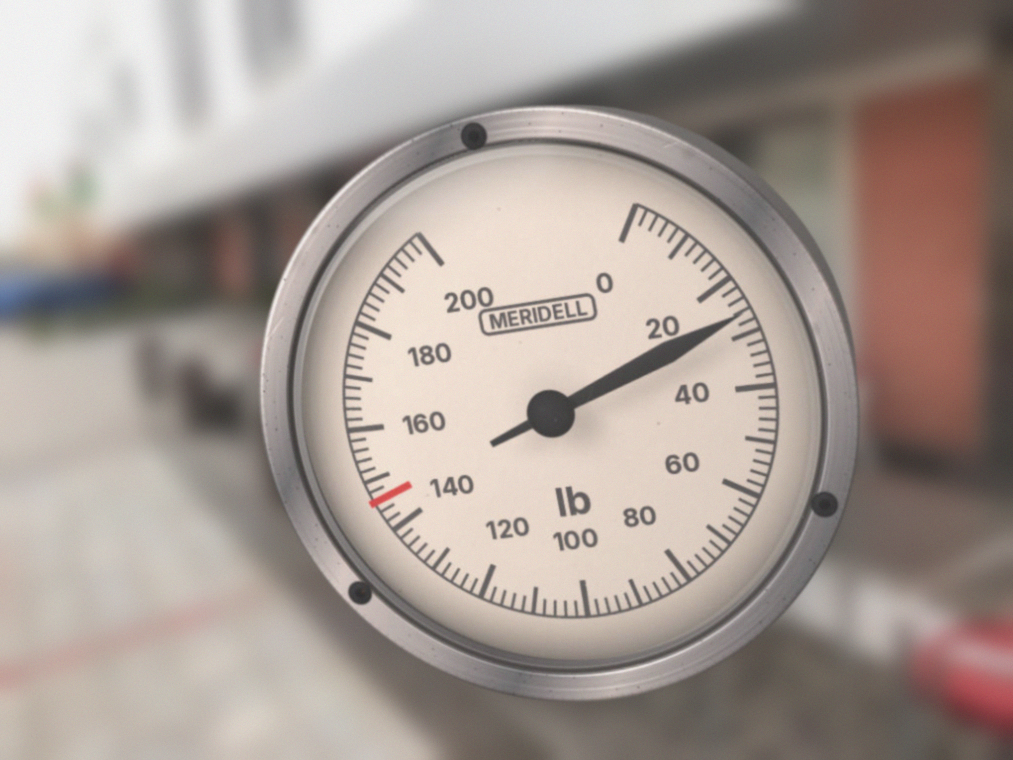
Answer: 26lb
